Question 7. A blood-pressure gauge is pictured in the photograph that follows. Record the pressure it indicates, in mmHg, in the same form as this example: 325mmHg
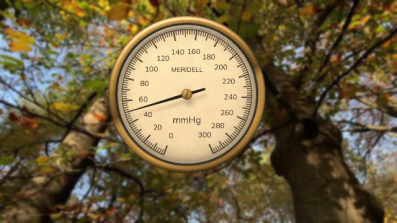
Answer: 50mmHg
